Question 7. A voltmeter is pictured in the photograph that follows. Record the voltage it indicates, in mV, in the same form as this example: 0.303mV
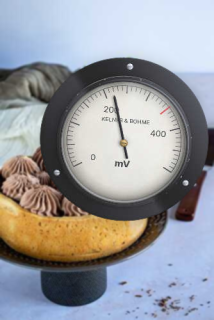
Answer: 220mV
